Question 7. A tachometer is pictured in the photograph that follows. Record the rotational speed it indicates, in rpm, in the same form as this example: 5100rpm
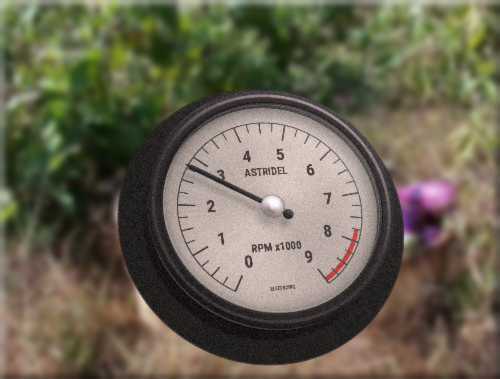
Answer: 2750rpm
